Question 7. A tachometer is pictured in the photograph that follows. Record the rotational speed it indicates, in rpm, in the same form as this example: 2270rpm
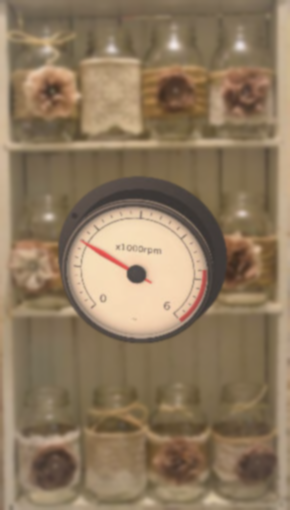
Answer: 1600rpm
